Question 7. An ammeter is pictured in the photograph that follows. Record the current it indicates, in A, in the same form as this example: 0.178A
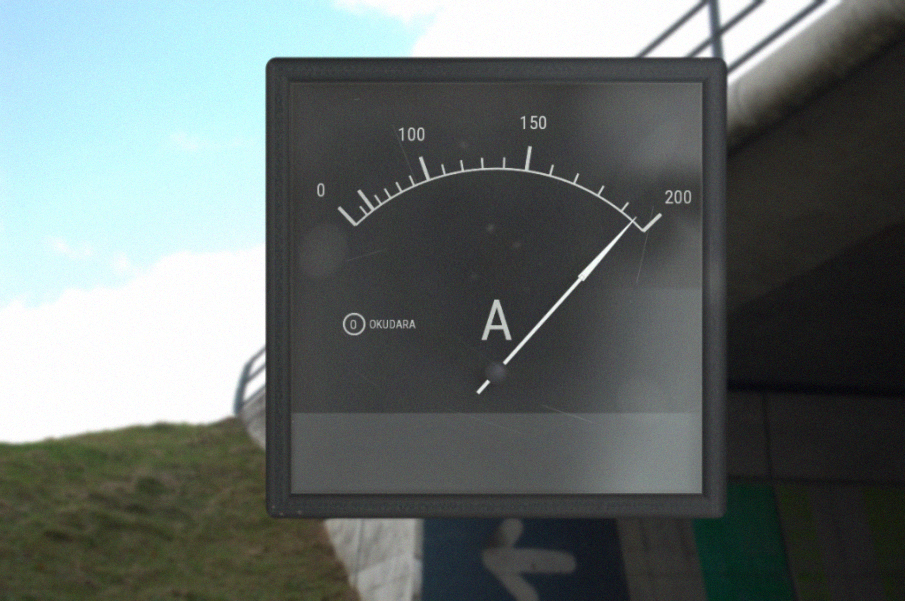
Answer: 195A
